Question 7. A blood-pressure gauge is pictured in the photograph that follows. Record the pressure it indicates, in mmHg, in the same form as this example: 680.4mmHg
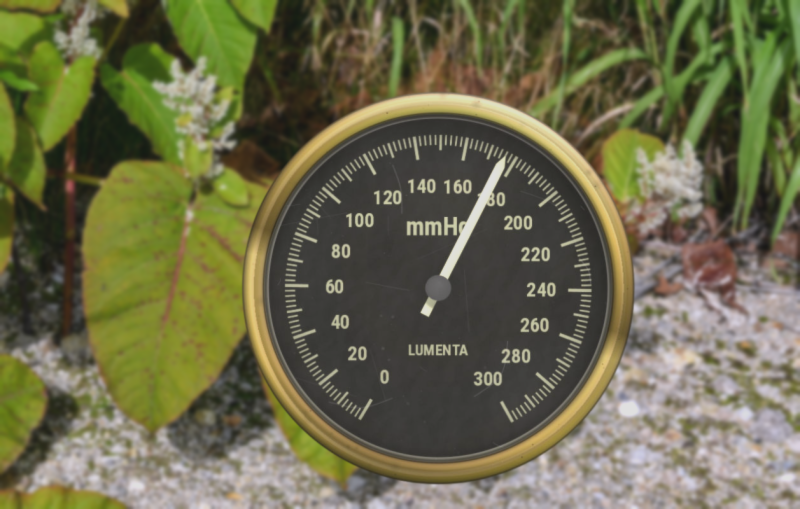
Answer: 176mmHg
